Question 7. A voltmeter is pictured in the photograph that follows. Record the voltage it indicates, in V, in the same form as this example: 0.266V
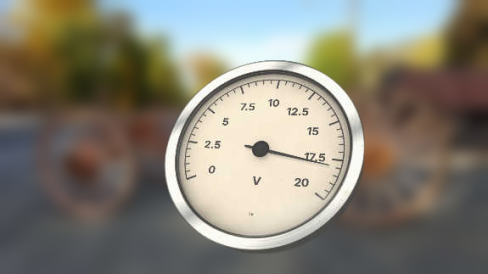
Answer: 18V
